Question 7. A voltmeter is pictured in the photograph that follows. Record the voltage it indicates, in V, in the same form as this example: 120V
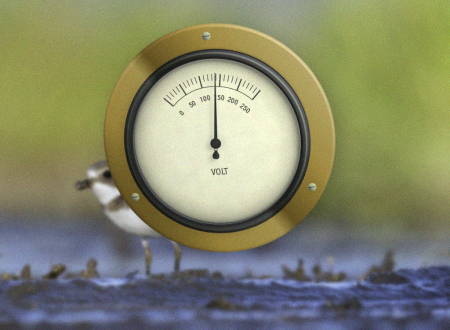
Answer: 140V
